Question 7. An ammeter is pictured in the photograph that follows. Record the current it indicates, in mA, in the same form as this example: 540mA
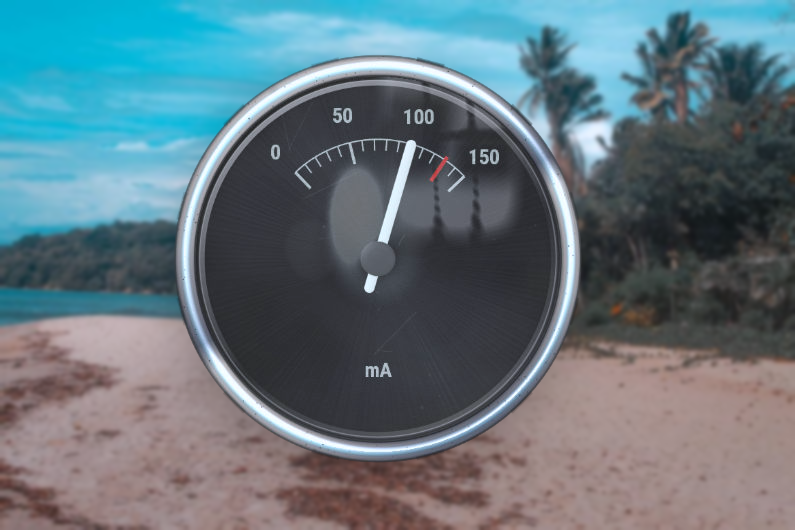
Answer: 100mA
